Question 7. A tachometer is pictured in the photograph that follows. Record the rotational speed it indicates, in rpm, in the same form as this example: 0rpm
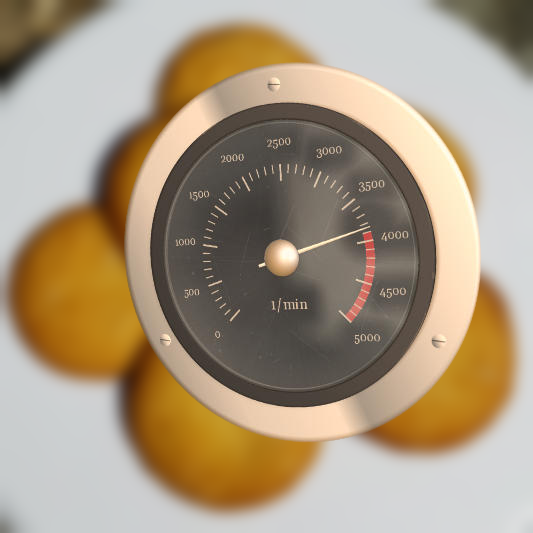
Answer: 3850rpm
